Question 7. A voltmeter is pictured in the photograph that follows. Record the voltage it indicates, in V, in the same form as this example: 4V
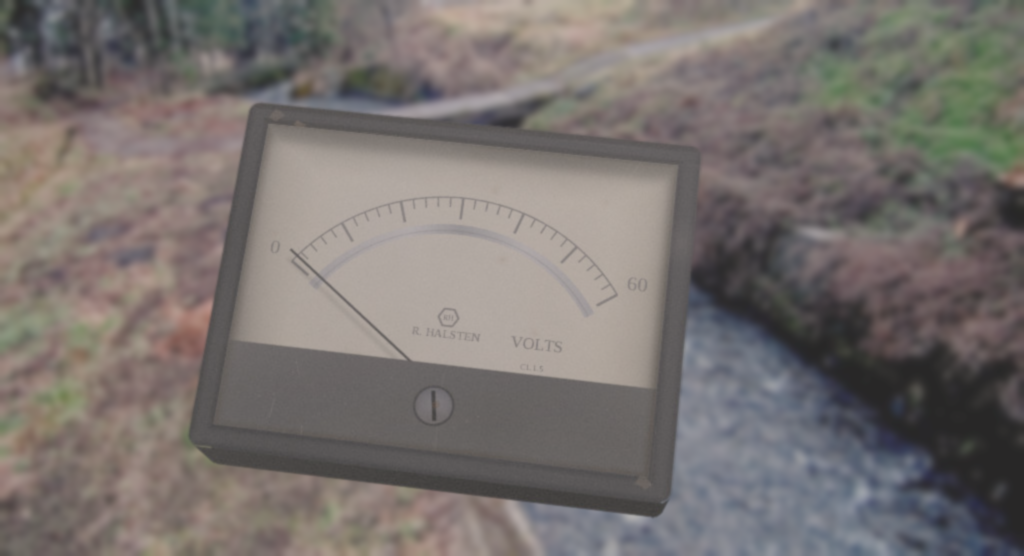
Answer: 1V
